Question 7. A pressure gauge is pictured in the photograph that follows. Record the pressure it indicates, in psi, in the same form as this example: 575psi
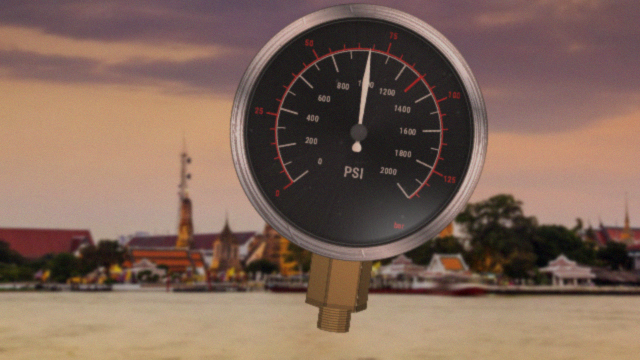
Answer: 1000psi
